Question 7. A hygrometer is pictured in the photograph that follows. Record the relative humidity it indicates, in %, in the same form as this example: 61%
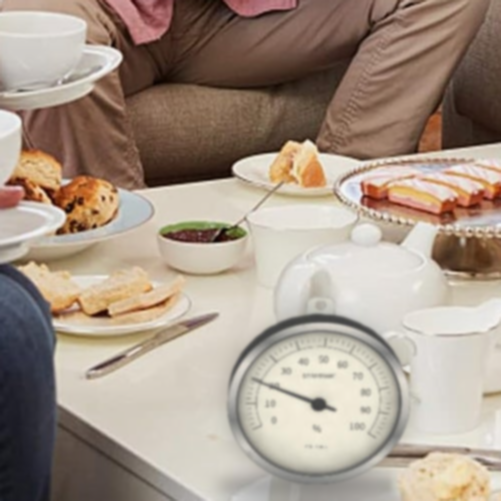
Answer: 20%
